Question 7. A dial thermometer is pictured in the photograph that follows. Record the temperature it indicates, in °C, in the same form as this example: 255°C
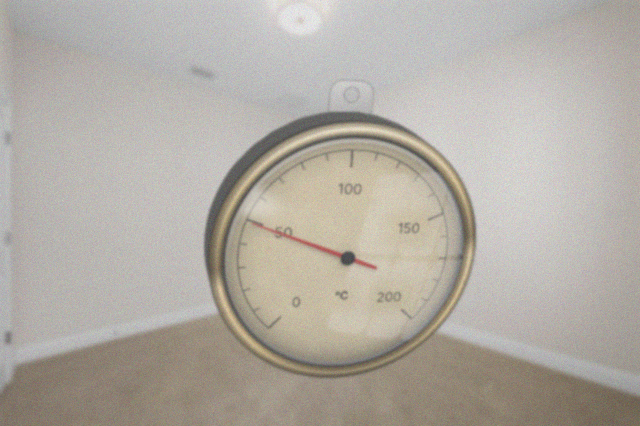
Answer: 50°C
